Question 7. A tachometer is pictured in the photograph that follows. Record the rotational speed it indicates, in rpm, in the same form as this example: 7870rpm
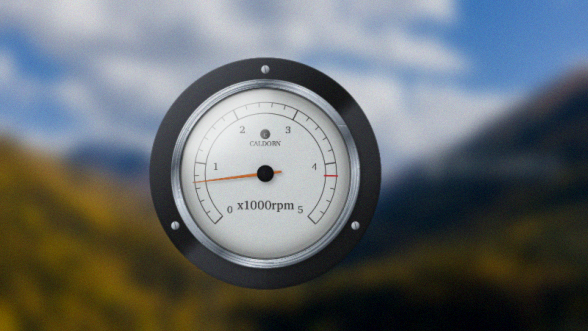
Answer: 700rpm
